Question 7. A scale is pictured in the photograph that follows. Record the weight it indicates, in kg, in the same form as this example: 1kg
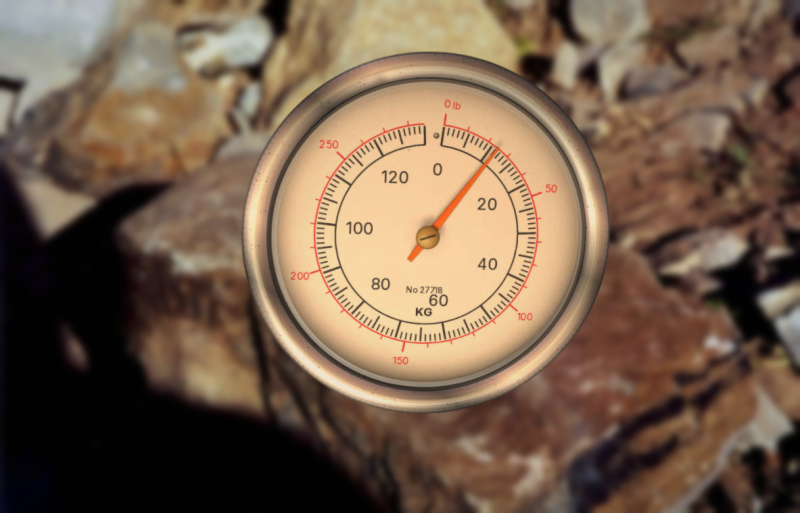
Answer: 11kg
